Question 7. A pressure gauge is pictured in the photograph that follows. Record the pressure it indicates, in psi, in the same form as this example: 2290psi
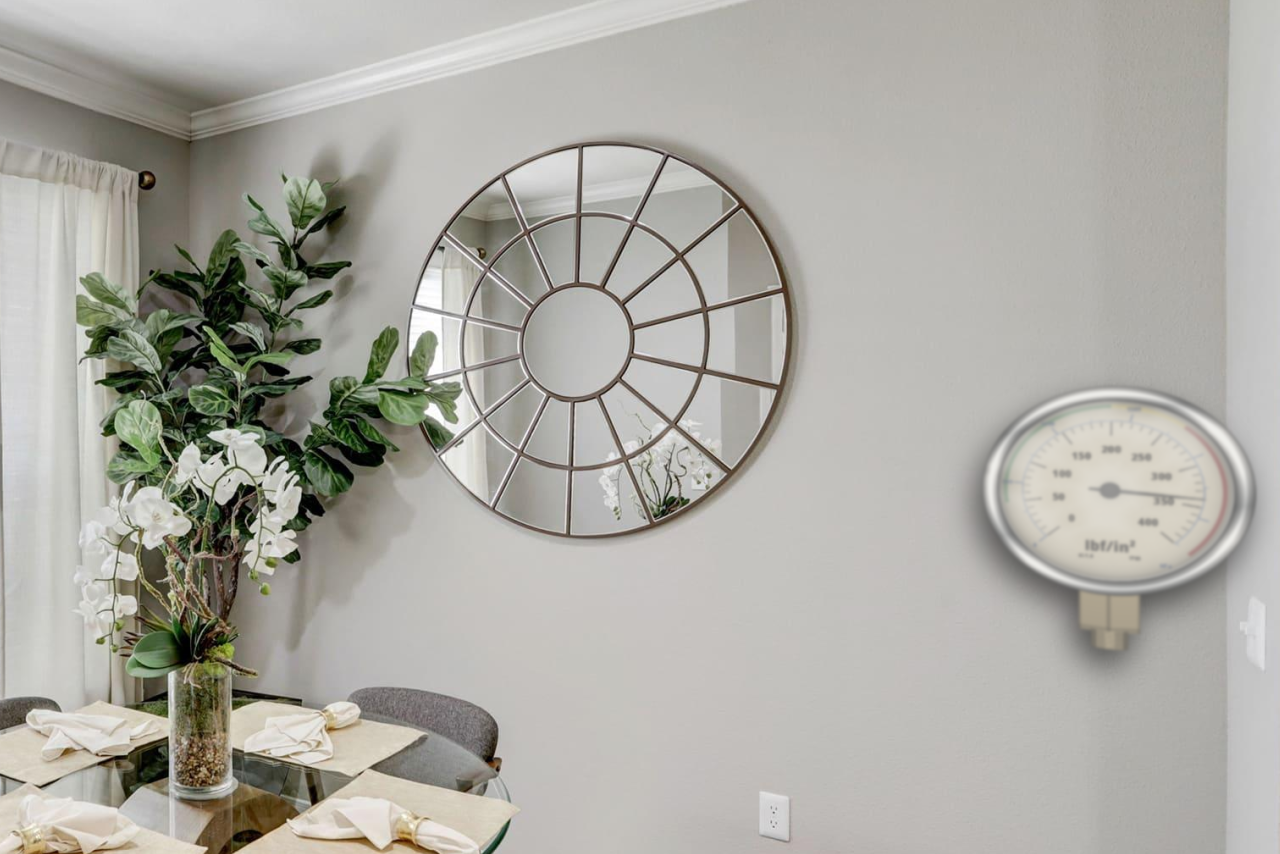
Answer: 340psi
